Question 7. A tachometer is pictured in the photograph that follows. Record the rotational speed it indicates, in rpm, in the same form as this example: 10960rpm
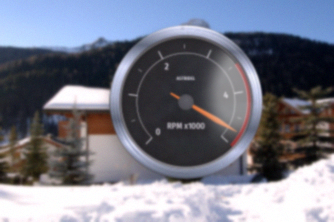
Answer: 4750rpm
